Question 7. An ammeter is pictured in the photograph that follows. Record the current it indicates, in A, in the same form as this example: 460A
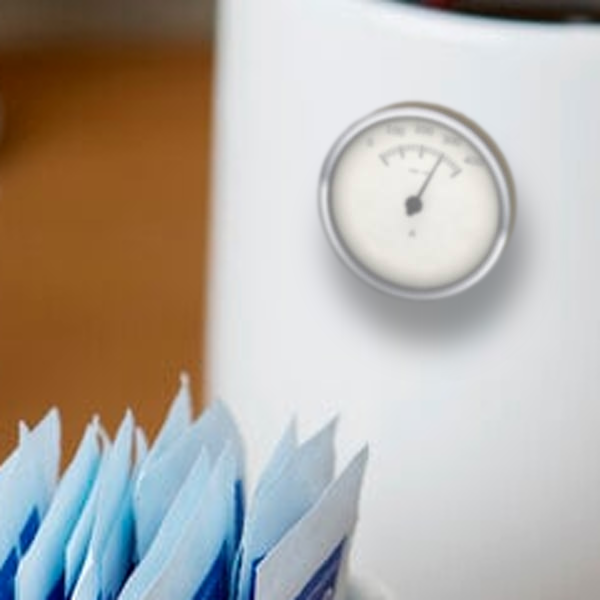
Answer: 300A
